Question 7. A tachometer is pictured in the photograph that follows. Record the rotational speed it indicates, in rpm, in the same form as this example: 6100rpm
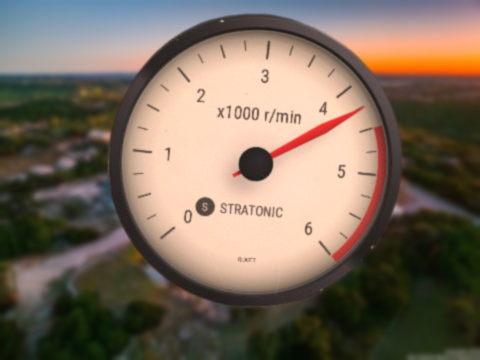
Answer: 4250rpm
